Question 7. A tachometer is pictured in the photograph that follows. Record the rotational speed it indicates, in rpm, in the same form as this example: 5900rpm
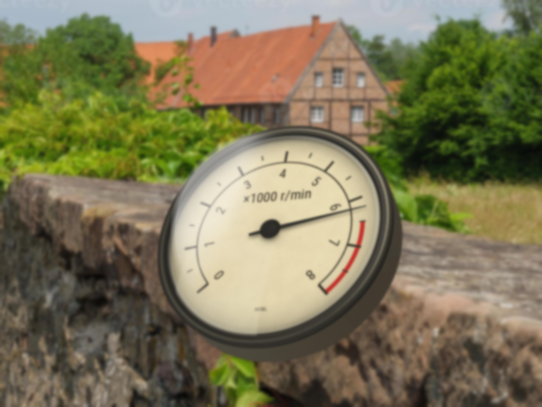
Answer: 6250rpm
